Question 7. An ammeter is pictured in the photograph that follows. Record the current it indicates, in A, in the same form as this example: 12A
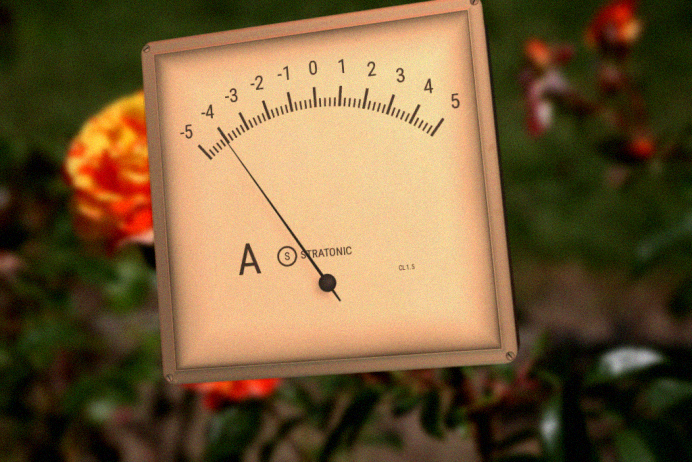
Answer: -4A
